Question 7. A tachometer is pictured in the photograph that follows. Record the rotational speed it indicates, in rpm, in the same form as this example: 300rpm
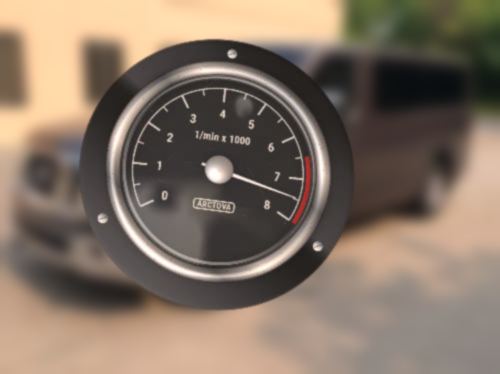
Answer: 7500rpm
